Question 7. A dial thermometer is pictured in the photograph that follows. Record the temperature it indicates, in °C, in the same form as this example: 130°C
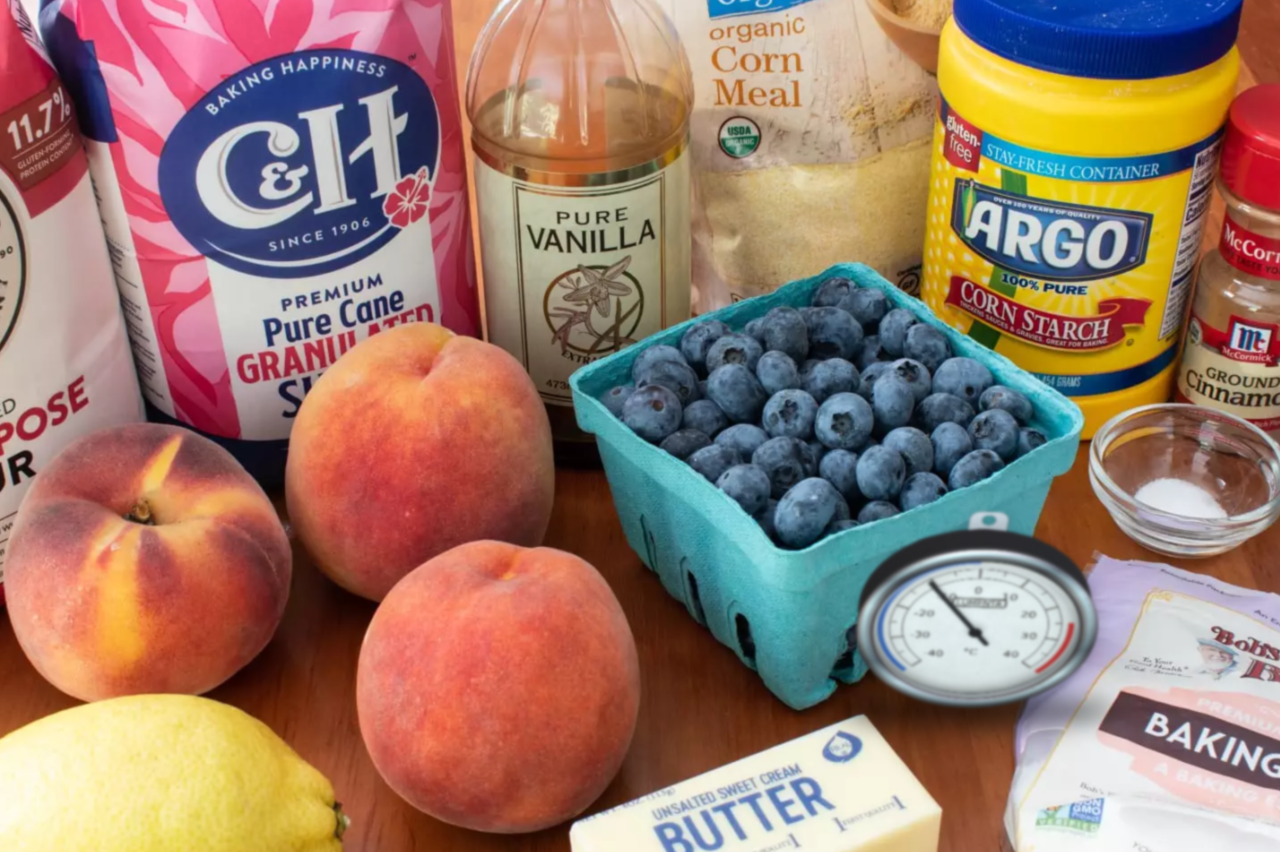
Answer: -10°C
